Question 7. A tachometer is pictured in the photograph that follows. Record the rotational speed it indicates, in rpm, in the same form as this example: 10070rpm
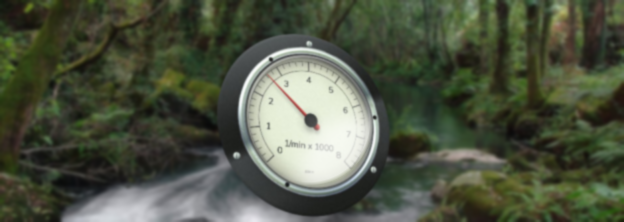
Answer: 2600rpm
